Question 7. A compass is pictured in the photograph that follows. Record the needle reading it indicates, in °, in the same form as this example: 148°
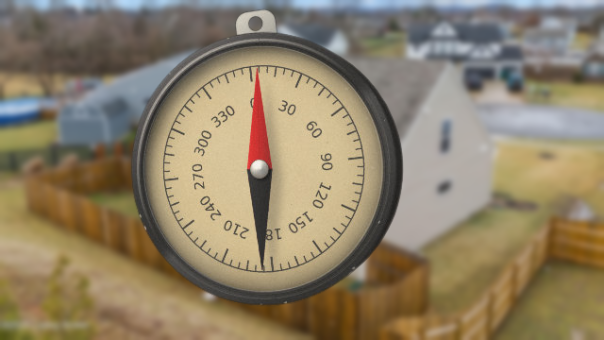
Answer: 5°
